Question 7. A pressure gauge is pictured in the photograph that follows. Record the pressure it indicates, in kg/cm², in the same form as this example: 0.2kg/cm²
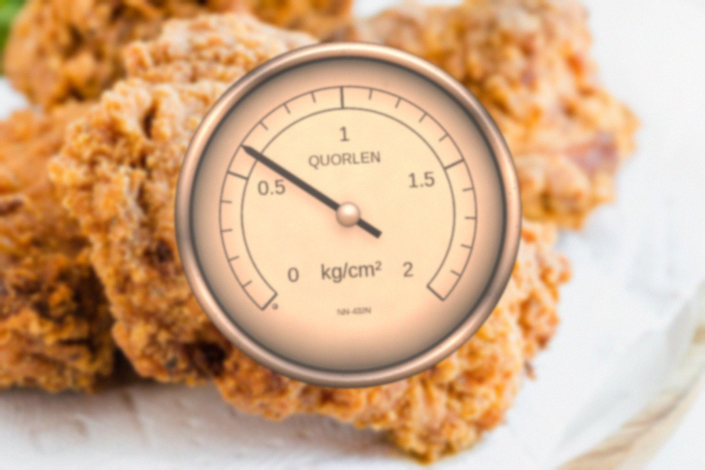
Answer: 0.6kg/cm²
